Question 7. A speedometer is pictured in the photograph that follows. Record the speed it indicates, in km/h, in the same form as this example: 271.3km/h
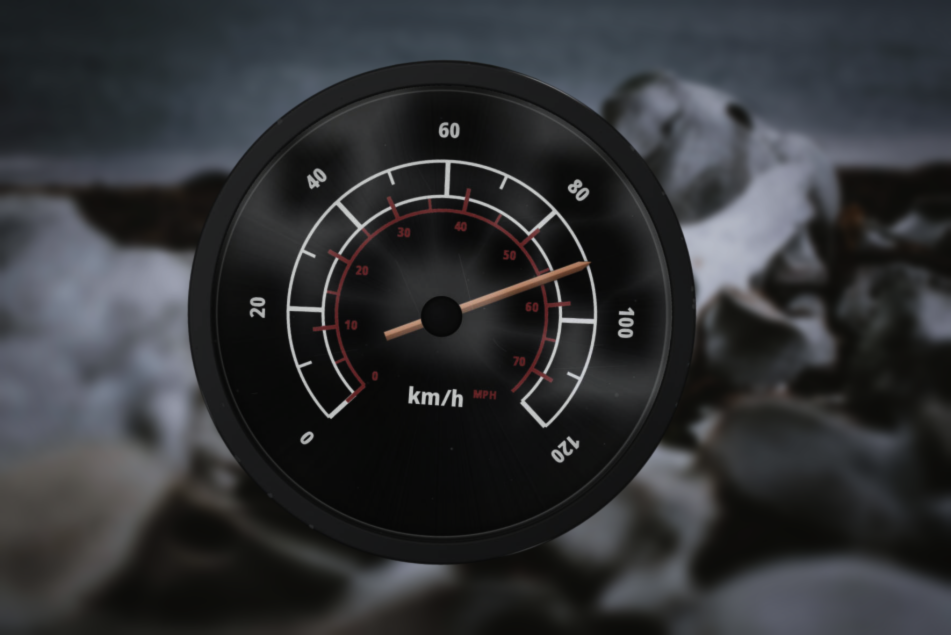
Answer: 90km/h
